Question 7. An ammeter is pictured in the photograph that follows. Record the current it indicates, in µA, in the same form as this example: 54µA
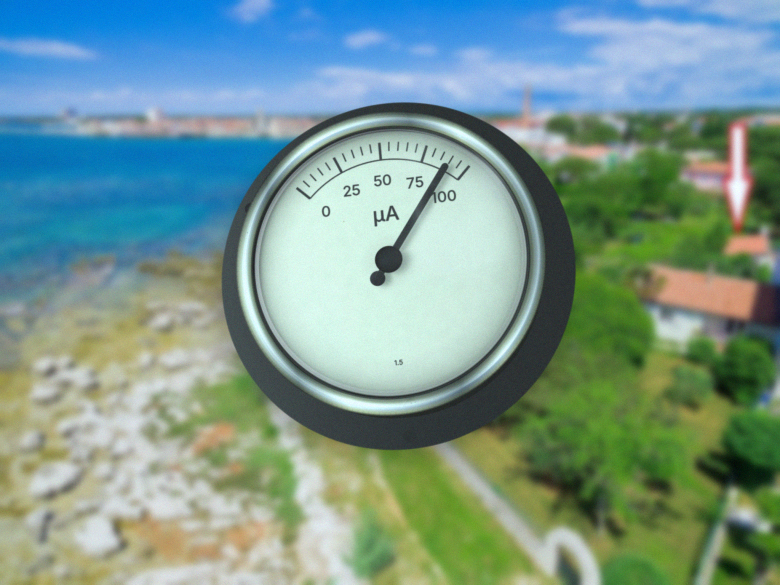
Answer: 90µA
